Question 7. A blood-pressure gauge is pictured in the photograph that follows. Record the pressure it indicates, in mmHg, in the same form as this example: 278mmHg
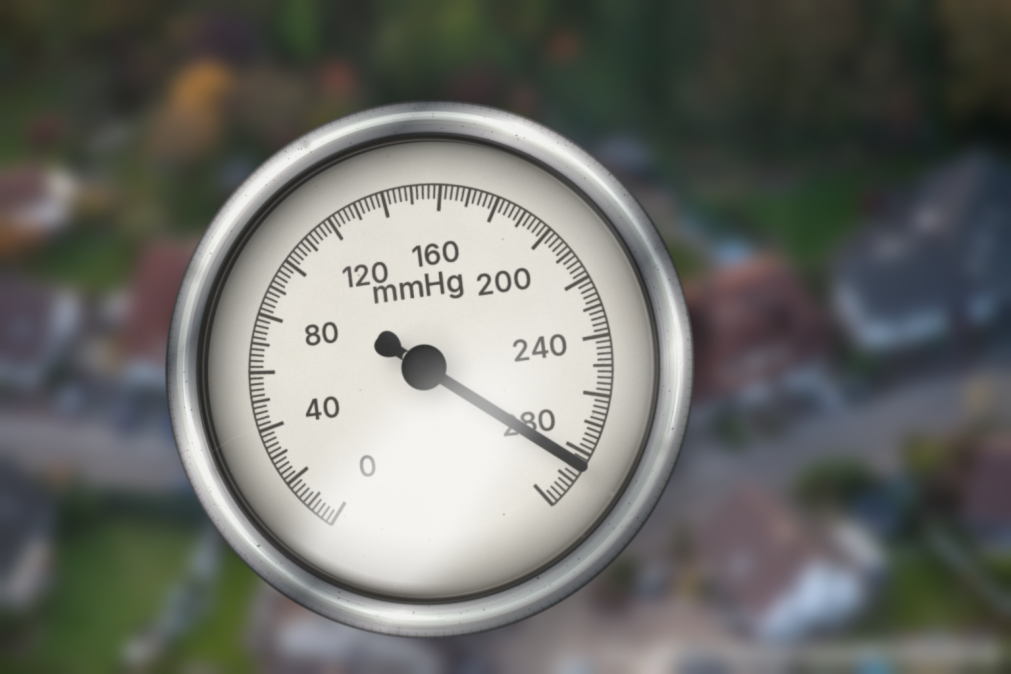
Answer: 284mmHg
